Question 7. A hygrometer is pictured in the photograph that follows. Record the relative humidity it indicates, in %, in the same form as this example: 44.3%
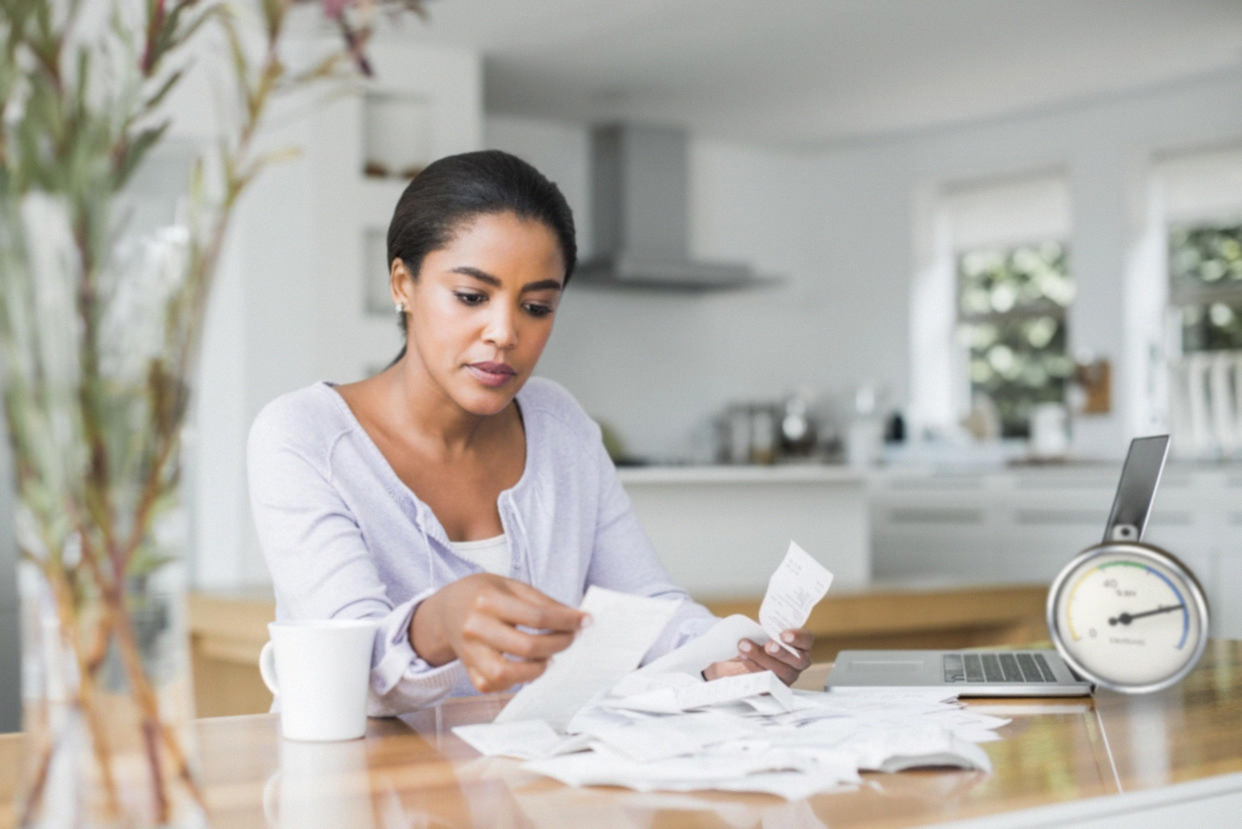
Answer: 80%
